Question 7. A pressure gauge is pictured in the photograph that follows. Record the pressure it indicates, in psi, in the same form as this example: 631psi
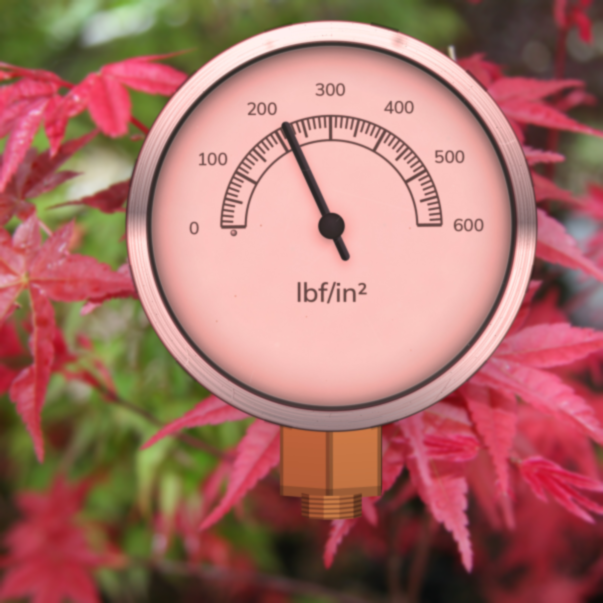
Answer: 220psi
